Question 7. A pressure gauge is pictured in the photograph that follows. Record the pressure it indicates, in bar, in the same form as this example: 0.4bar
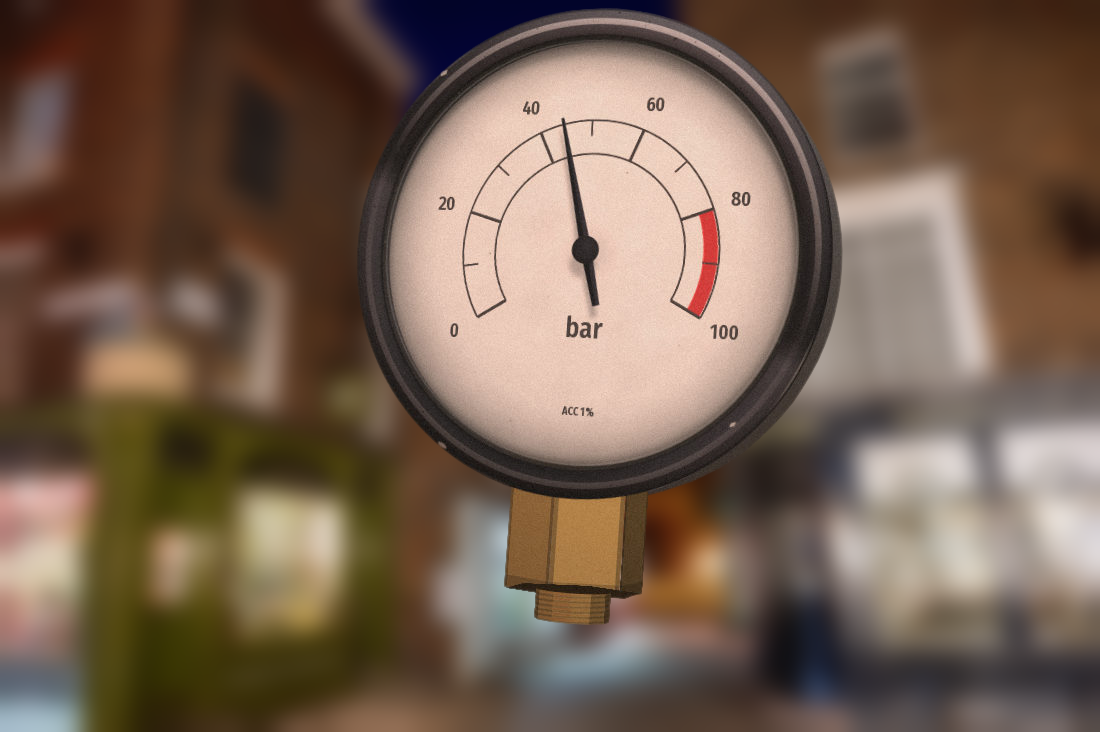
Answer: 45bar
